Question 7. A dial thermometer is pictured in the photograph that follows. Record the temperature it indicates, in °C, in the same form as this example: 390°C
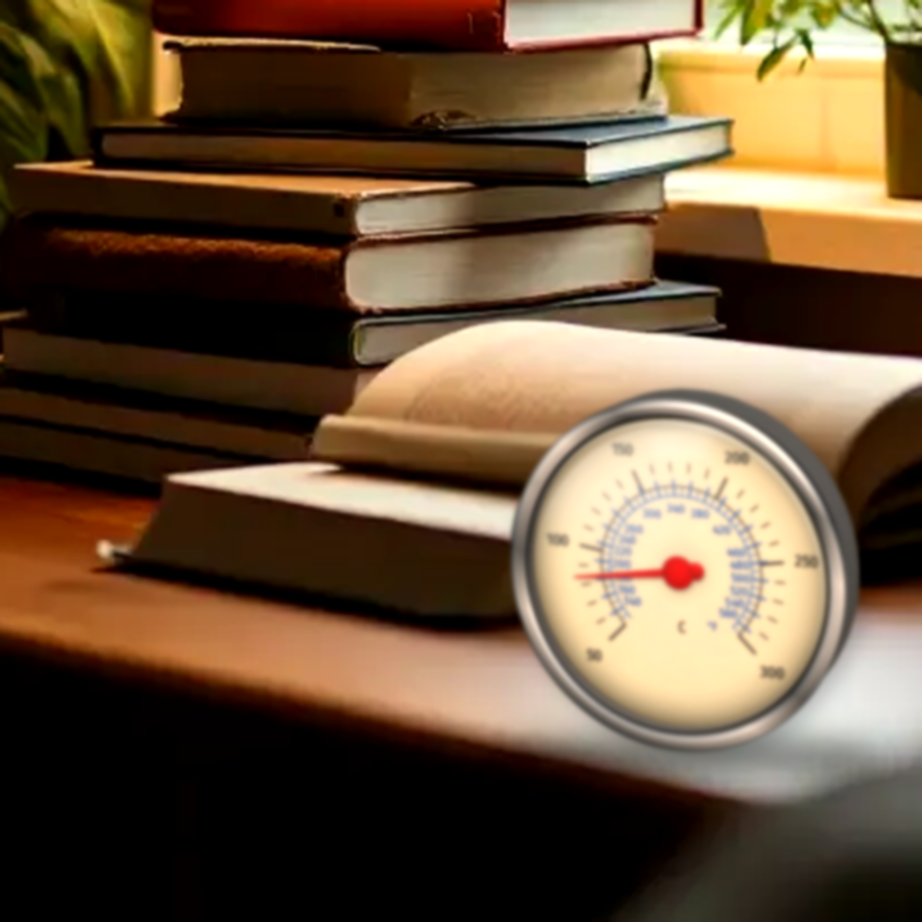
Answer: 85°C
